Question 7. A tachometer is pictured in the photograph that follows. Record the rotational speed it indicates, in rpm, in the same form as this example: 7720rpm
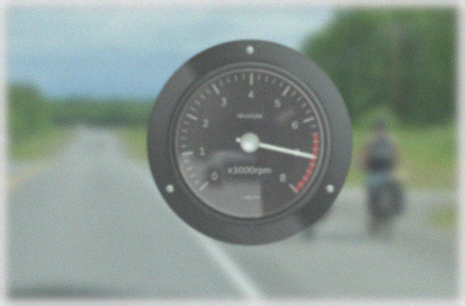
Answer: 7000rpm
